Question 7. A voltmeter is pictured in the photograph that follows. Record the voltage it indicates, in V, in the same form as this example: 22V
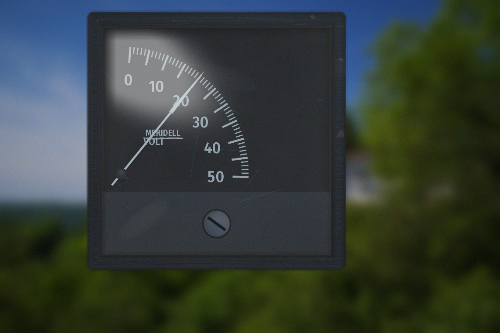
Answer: 20V
